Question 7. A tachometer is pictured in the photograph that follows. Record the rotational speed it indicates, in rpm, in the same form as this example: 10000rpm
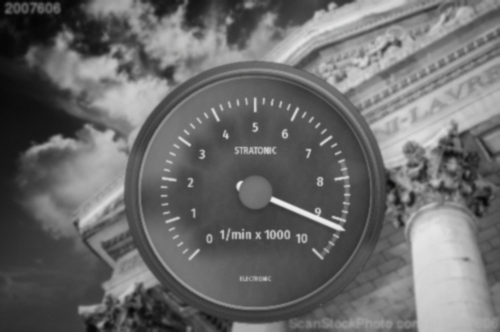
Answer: 9200rpm
